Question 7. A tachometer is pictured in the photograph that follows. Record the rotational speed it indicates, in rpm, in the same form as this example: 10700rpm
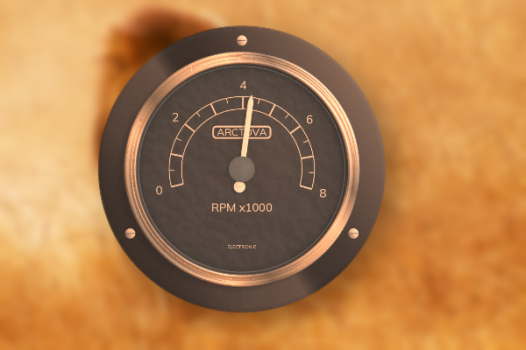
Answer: 4250rpm
